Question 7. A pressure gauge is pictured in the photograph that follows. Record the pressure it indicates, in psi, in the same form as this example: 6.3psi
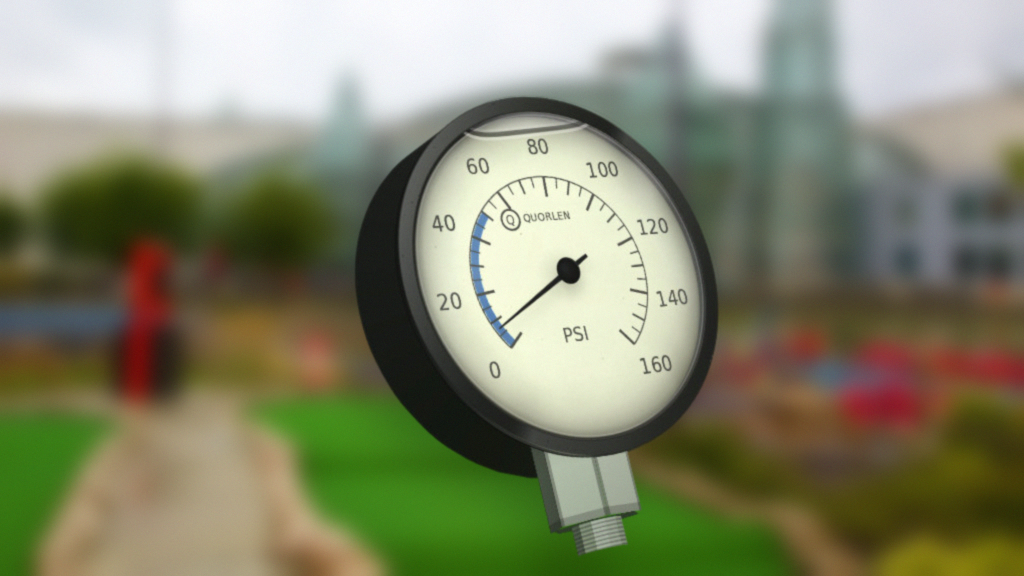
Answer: 7.5psi
